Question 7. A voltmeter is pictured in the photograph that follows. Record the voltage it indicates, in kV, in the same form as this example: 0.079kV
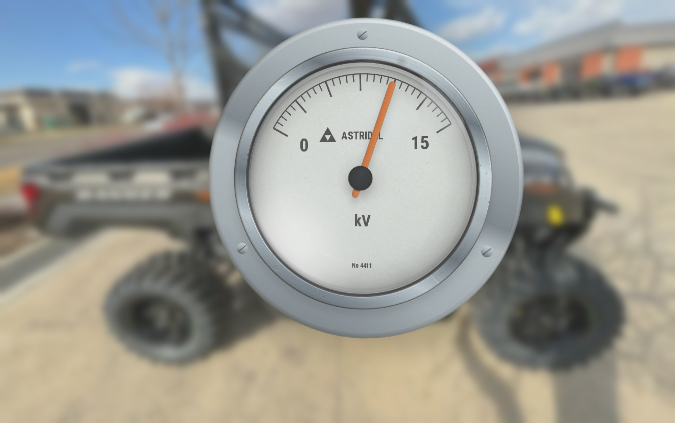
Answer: 10kV
